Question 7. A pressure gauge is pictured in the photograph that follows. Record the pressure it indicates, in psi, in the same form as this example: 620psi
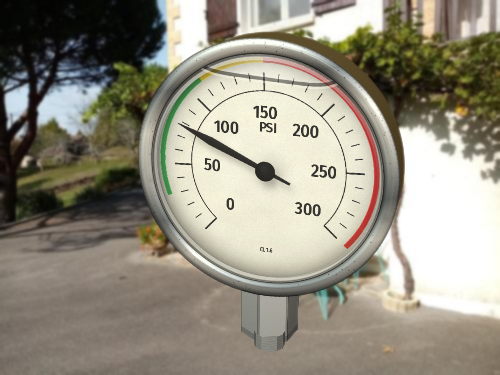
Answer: 80psi
